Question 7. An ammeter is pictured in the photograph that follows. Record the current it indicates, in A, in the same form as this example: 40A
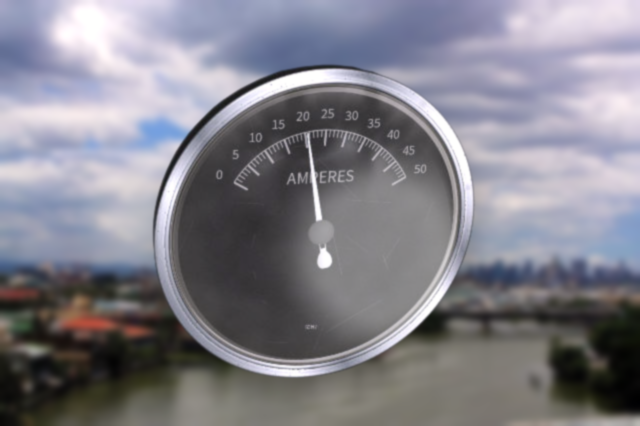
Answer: 20A
